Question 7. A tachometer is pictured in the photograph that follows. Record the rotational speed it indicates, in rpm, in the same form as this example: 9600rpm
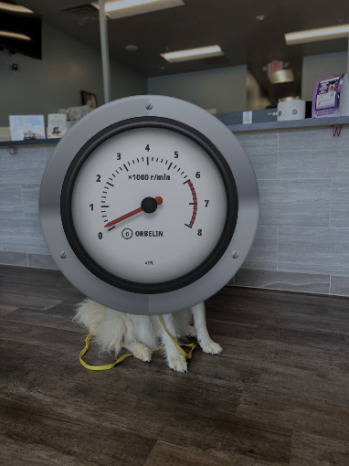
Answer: 200rpm
